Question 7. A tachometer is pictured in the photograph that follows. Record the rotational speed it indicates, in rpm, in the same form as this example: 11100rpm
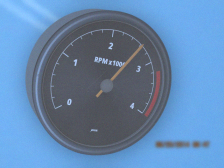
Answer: 2600rpm
